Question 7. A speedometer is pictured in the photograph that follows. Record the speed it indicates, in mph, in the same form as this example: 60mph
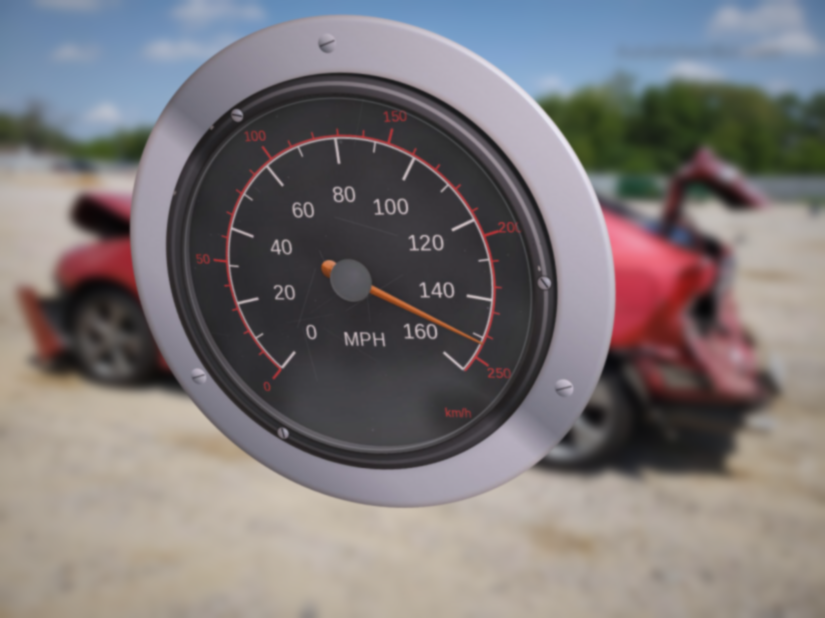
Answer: 150mph
